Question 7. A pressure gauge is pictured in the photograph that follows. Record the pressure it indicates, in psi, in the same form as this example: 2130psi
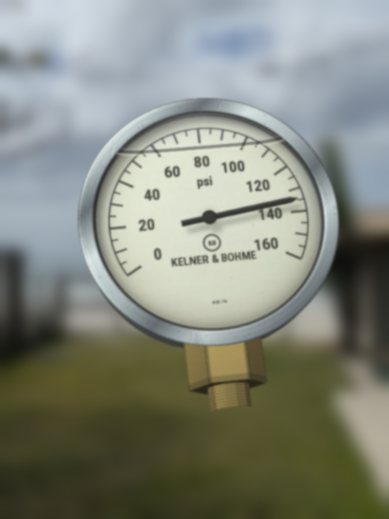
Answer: 135psi
